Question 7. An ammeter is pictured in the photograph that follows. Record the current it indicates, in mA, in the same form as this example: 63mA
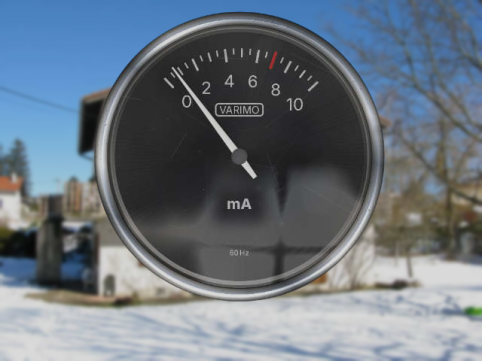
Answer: 0.75mA
